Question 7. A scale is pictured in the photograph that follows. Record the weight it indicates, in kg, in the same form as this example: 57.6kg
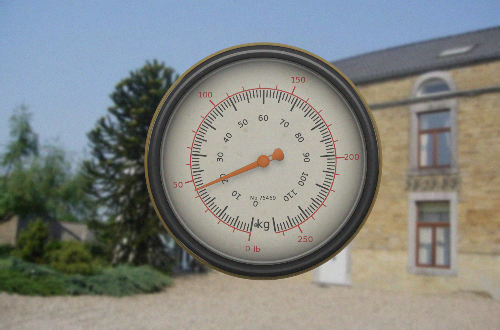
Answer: 20kg
